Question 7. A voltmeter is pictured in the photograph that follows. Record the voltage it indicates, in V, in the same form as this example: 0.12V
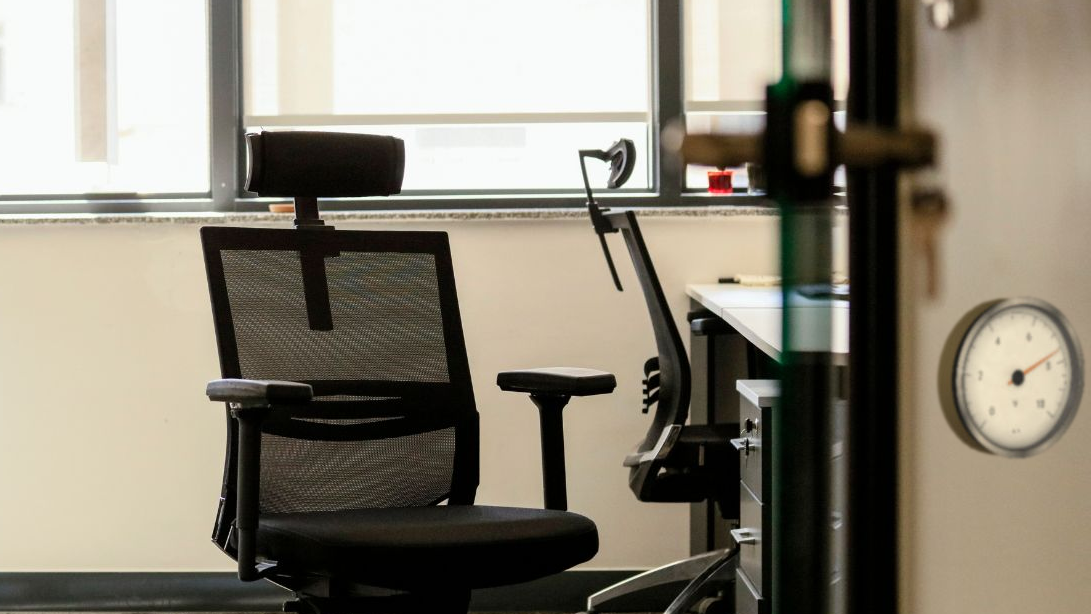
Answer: 7.5V
